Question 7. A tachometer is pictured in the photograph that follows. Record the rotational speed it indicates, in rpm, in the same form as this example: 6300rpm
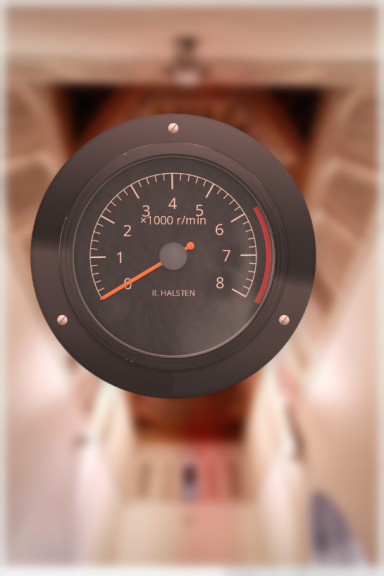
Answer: 0rpm
